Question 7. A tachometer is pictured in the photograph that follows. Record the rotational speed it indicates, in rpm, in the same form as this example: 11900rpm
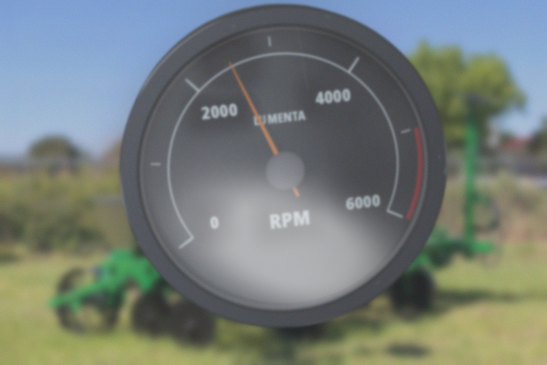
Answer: 2500rpm
